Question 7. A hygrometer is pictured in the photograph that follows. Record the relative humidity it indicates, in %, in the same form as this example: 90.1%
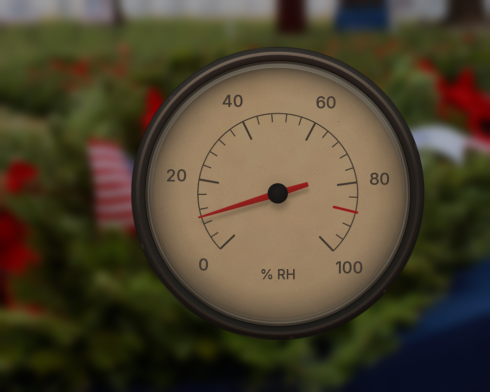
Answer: 10%
